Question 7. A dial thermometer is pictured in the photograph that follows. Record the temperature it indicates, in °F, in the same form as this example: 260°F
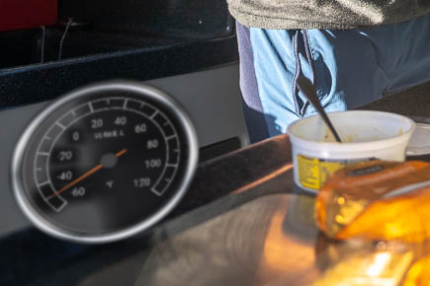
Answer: -50°F
